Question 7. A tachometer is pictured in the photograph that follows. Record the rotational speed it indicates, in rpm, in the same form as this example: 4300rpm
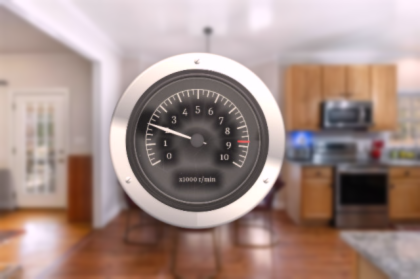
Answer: 2000rpm
